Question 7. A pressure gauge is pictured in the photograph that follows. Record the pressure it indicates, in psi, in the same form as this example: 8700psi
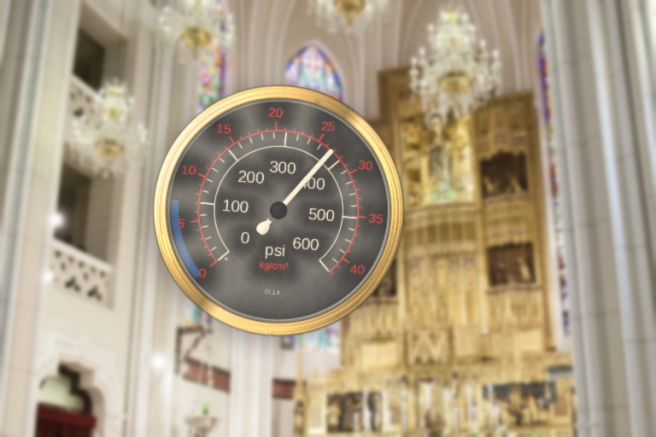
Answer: 380psi
